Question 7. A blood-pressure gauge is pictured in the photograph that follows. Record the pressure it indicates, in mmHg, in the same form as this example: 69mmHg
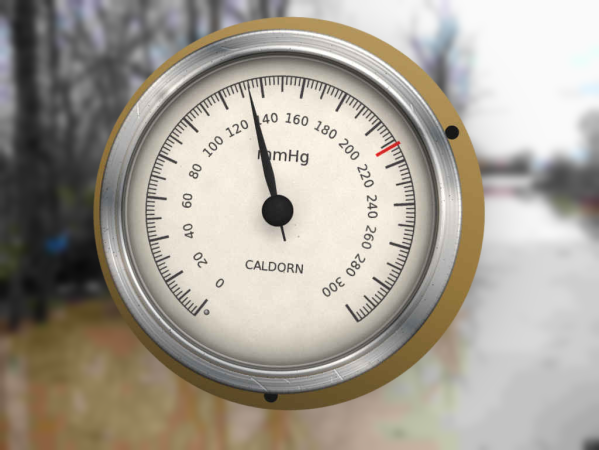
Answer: 134mmHg
